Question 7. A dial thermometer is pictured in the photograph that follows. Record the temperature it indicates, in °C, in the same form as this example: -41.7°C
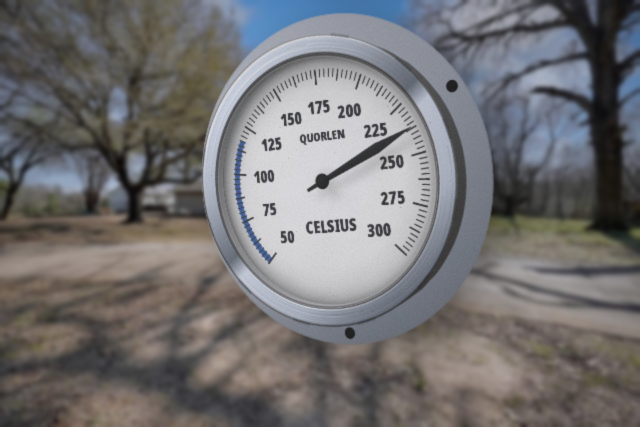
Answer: 237.5°C
